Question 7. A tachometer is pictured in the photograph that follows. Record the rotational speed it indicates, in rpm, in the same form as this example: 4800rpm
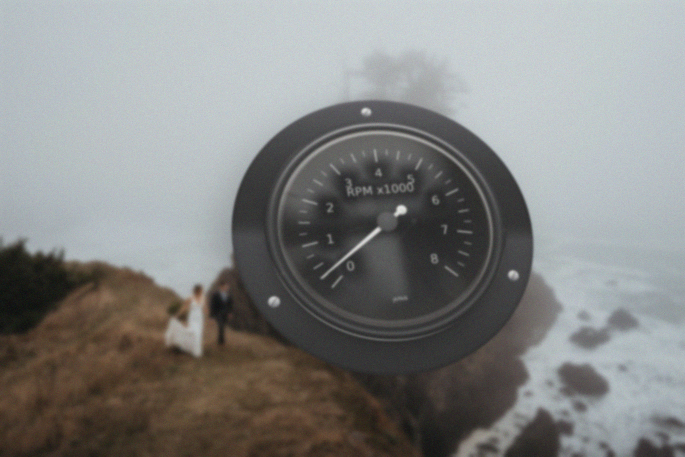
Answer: 250rpm
